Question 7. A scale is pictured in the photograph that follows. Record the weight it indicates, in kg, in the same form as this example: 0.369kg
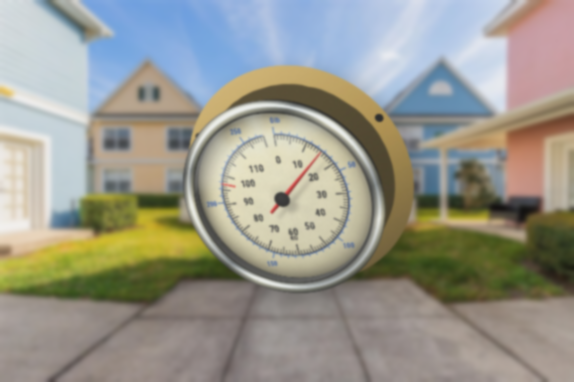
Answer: 15kg
